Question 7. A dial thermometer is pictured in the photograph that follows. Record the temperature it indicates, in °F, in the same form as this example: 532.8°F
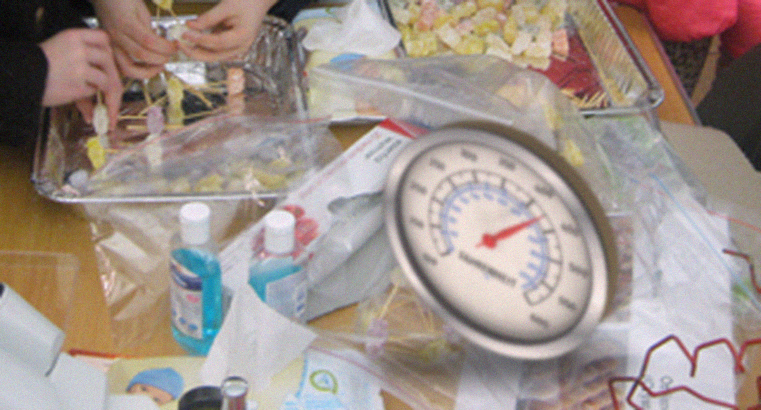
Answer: 425°F
